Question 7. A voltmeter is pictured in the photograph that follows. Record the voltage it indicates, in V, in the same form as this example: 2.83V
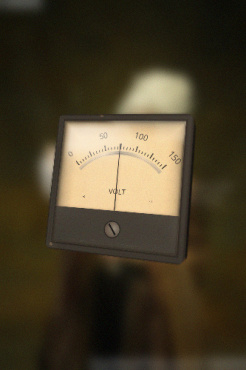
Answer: 75V
